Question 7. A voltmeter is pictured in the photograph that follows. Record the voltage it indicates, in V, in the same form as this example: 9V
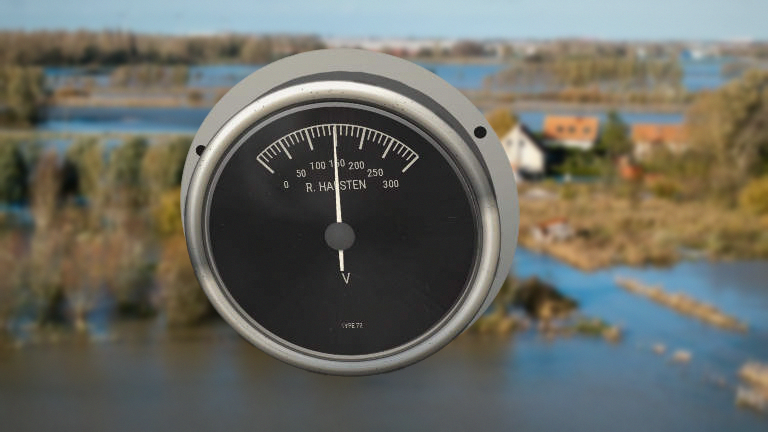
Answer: 150V
